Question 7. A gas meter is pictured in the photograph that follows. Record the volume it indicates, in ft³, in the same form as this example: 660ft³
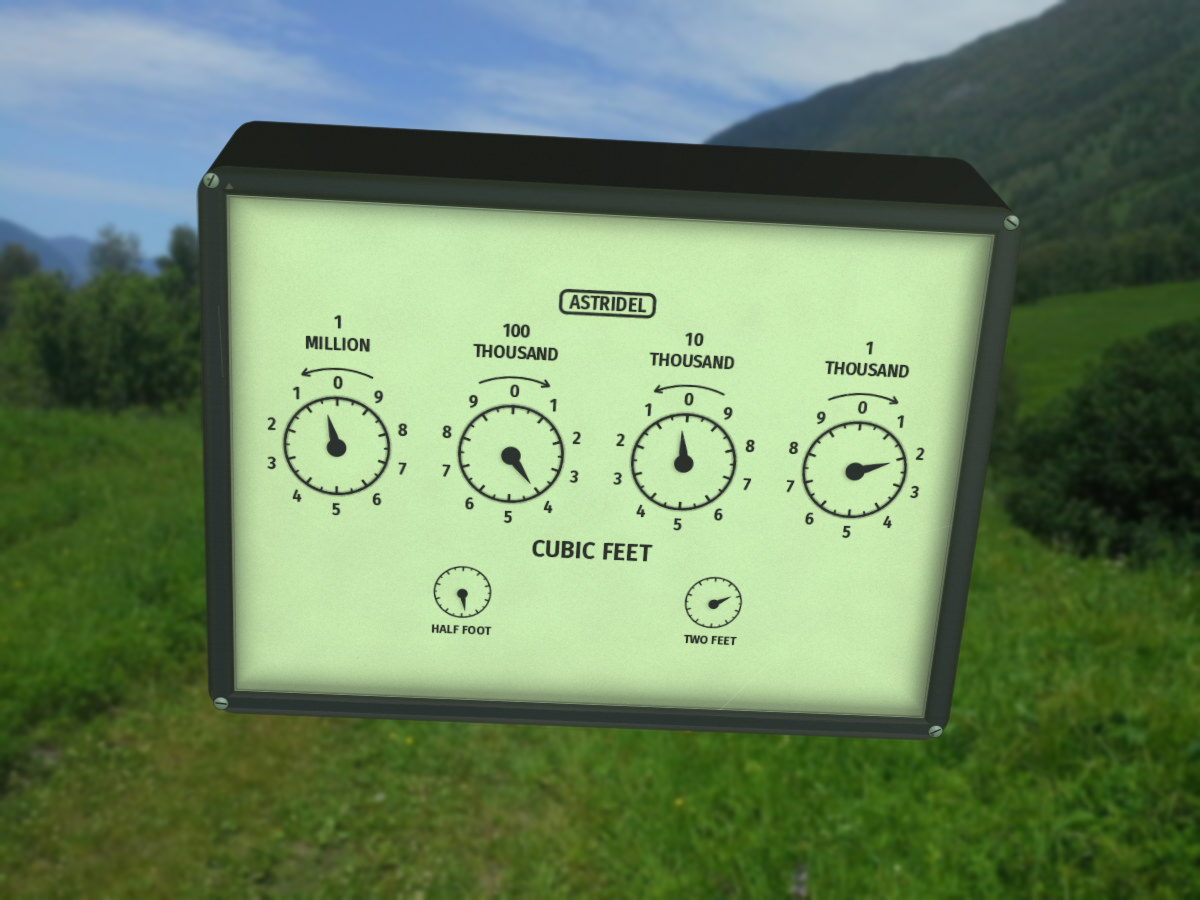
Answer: 40200ft³
